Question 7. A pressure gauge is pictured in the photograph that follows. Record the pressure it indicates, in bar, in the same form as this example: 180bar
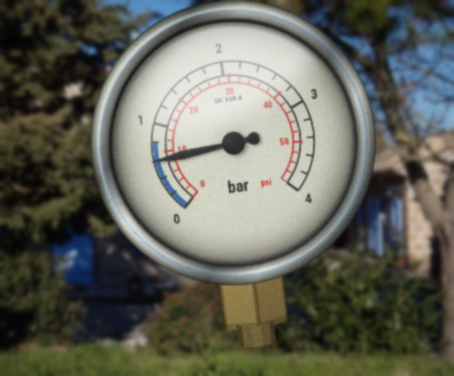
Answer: 0.6bar
